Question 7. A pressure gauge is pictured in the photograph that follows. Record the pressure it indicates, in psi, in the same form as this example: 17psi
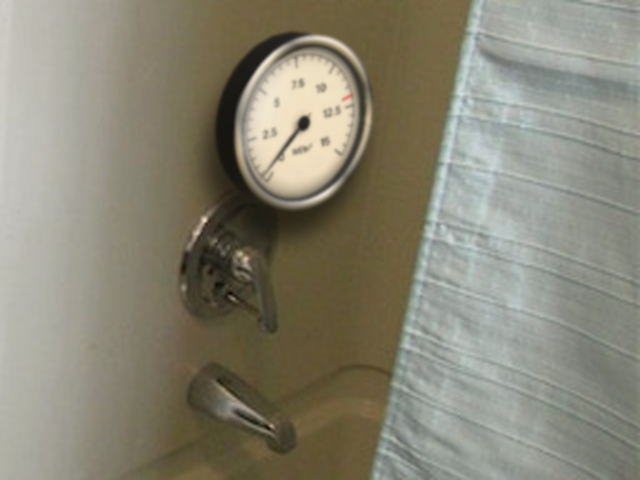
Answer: 0.5psi
